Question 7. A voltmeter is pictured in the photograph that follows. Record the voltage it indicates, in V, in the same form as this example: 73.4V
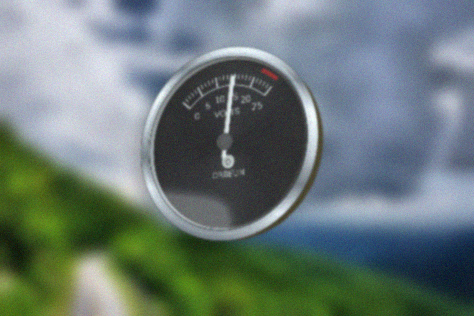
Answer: 15V
